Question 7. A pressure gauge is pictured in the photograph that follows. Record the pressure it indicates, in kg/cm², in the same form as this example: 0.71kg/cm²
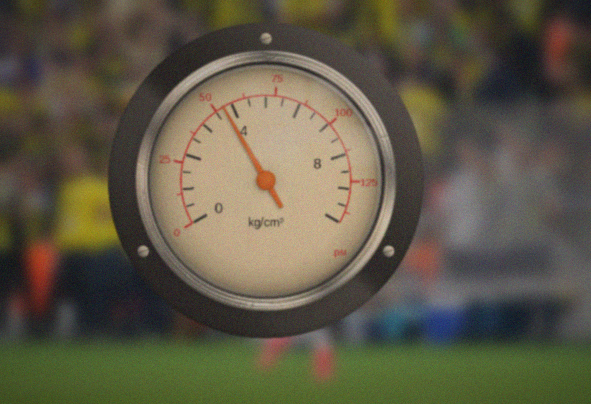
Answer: 3.75kg/cm²
